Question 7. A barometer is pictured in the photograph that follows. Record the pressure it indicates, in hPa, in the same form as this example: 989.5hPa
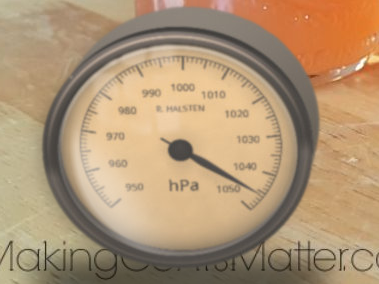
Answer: 1045hPa
